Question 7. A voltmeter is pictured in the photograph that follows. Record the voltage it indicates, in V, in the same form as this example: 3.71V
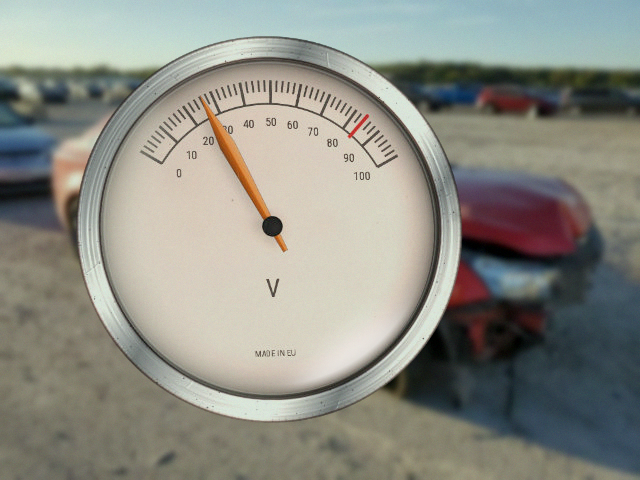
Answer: 26V
